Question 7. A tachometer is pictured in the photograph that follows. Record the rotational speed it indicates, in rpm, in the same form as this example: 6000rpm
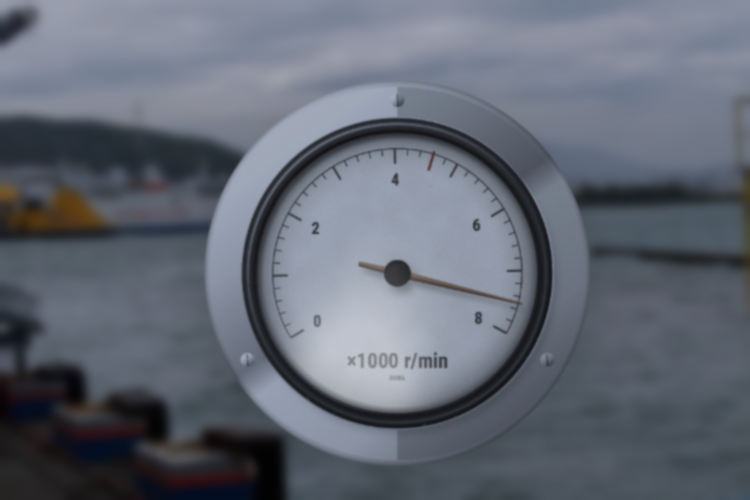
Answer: 7500rpm
